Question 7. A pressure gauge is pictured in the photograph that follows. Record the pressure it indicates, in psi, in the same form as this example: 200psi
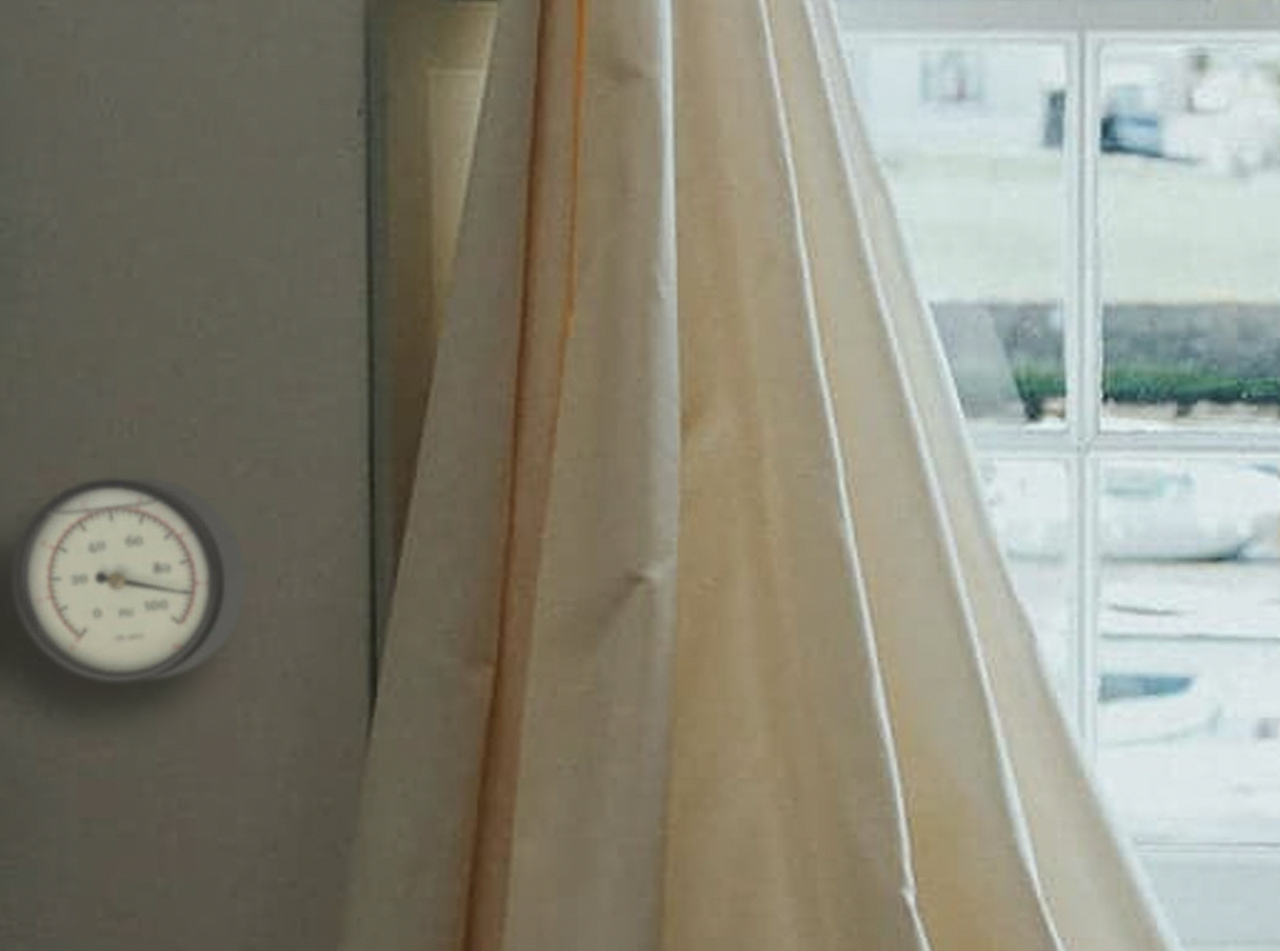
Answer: 90psi
